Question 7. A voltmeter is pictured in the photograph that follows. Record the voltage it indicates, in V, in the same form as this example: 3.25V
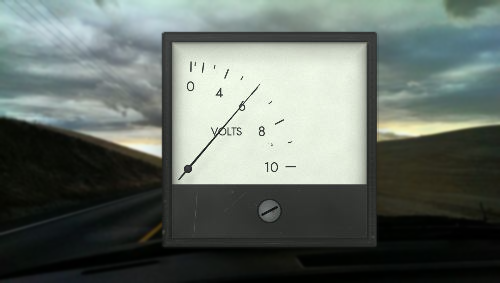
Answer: 6V
